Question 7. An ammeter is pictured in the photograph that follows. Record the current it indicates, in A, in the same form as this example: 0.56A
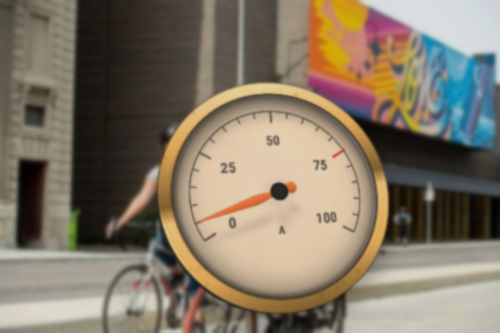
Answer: 5A
